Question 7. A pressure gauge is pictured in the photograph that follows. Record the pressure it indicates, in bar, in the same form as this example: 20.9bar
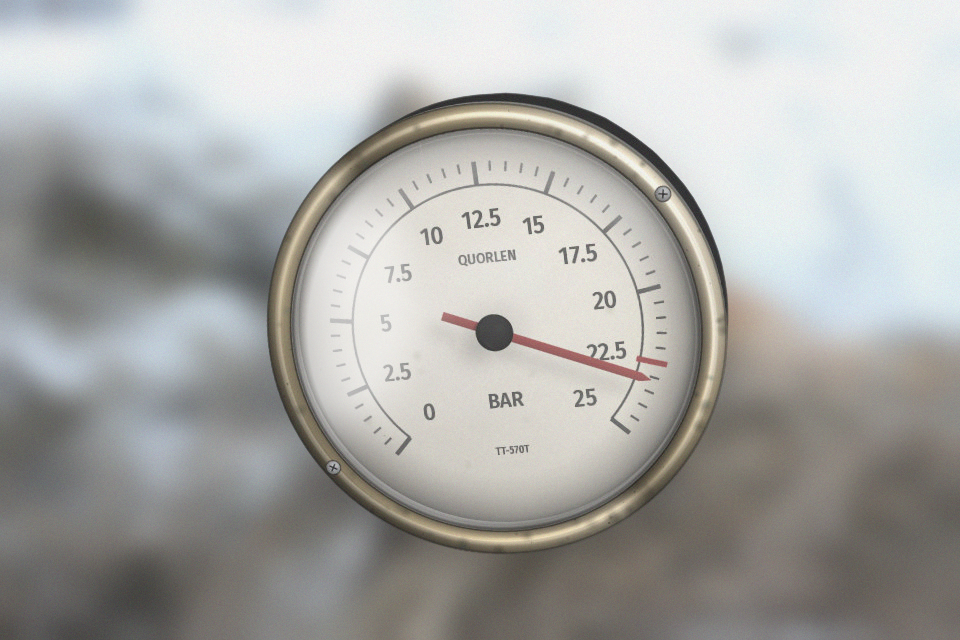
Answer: 23bar
